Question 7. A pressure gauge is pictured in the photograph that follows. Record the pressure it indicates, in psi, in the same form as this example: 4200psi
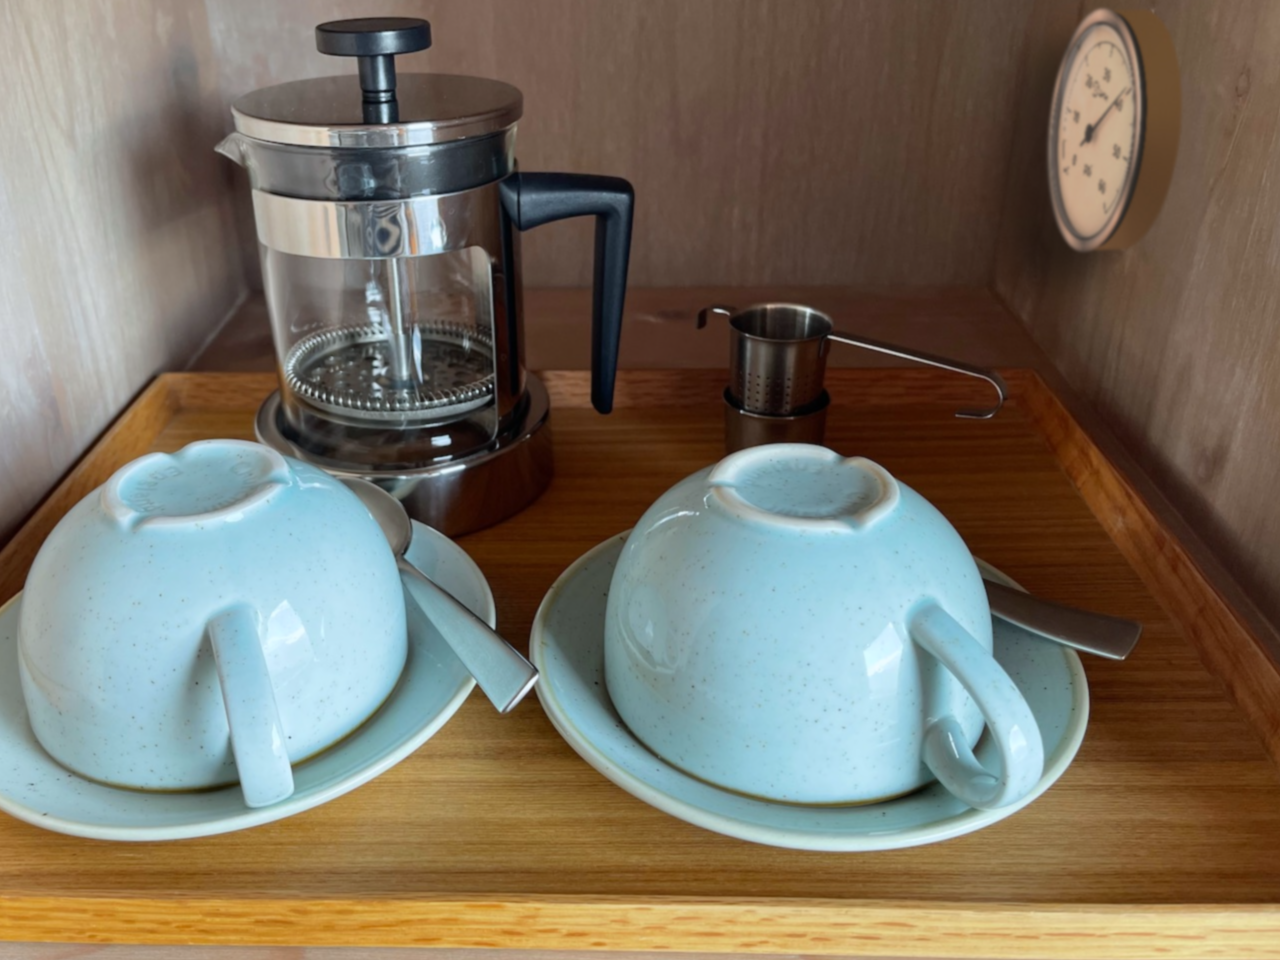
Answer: 40psi
